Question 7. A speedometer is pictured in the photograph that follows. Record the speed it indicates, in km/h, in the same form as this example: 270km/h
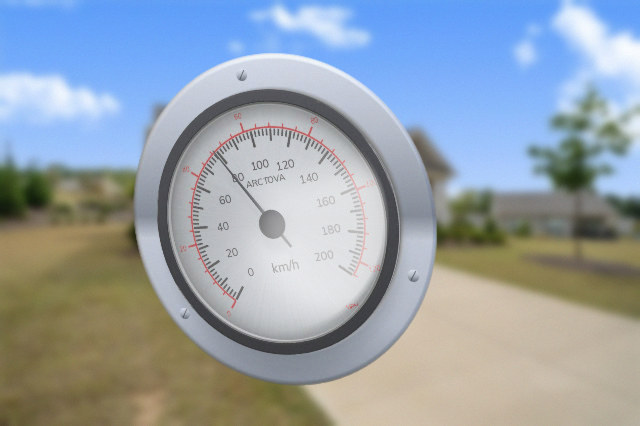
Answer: 80km/h
